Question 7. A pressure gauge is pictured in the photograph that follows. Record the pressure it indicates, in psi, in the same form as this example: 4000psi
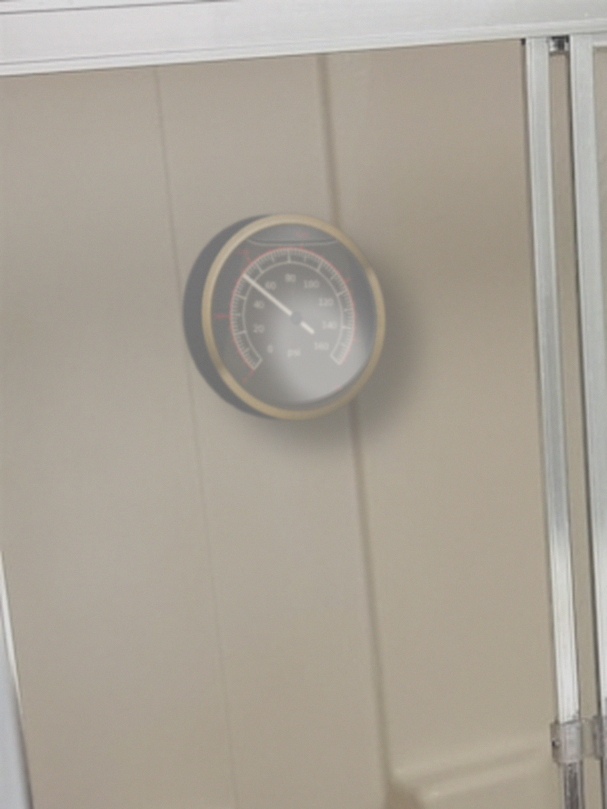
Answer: 50psi
